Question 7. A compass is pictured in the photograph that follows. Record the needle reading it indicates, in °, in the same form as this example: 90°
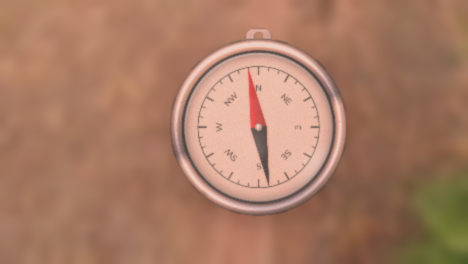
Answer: 350°
